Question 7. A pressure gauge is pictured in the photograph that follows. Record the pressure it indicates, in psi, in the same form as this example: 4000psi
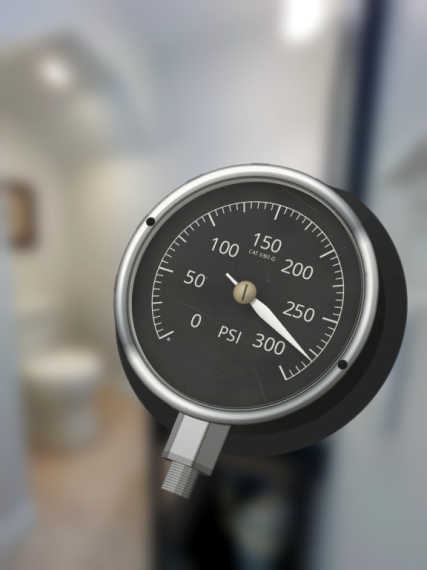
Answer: 280psi
